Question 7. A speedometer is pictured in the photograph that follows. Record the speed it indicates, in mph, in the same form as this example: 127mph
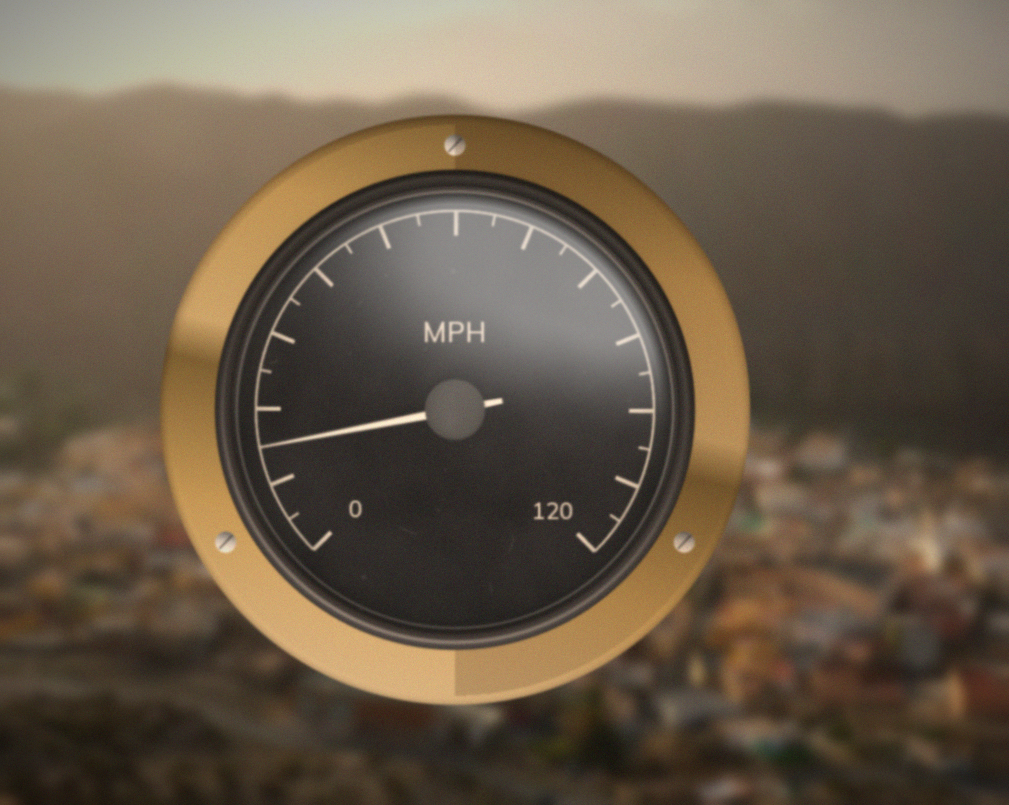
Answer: 15mph
